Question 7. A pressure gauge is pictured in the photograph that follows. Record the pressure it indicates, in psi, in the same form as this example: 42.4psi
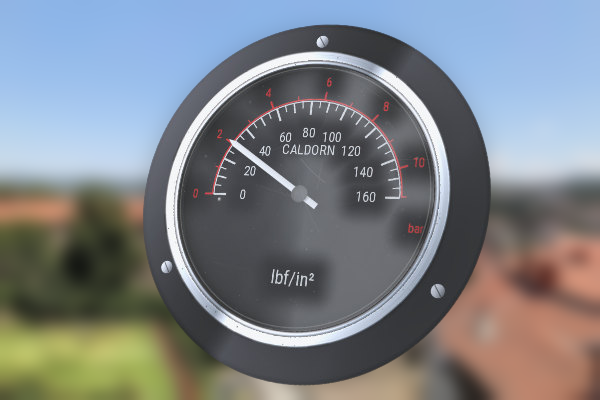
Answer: 30psi
